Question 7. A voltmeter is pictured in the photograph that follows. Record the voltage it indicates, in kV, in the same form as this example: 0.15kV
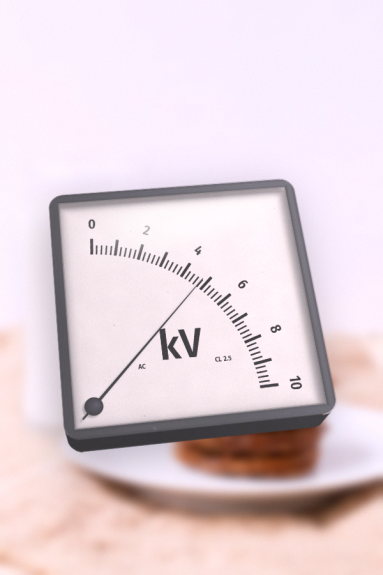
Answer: 4.8kV
